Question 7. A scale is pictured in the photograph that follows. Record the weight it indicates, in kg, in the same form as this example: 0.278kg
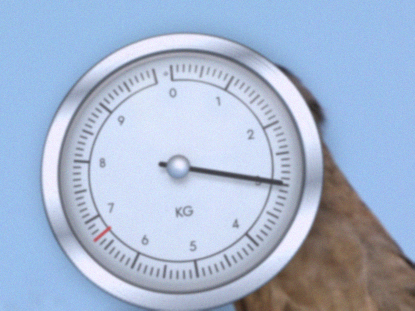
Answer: 3kg
